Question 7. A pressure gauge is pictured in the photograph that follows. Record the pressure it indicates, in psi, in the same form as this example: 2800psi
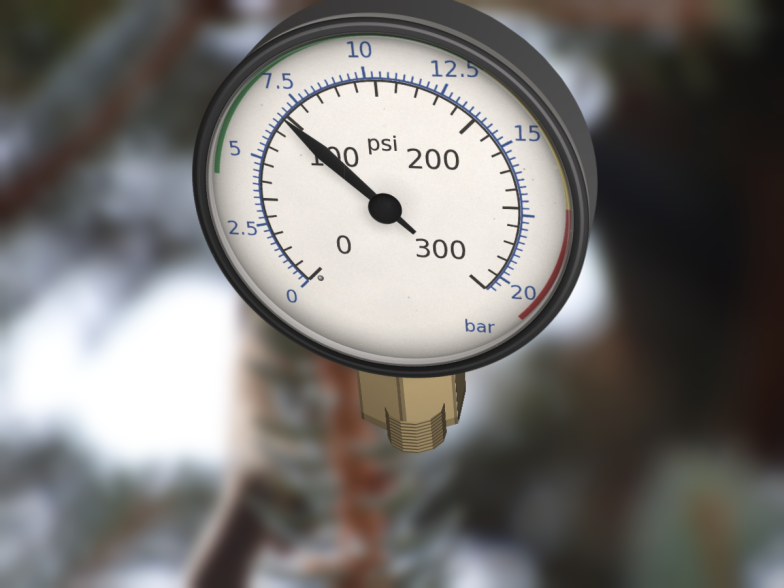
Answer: 100psi
